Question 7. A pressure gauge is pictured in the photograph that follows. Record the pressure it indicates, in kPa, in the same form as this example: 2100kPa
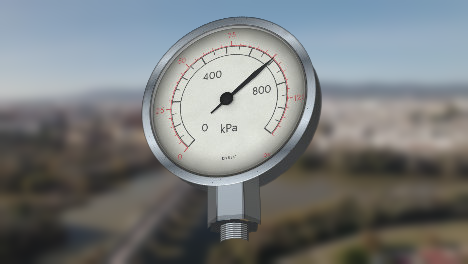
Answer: 700kPa
